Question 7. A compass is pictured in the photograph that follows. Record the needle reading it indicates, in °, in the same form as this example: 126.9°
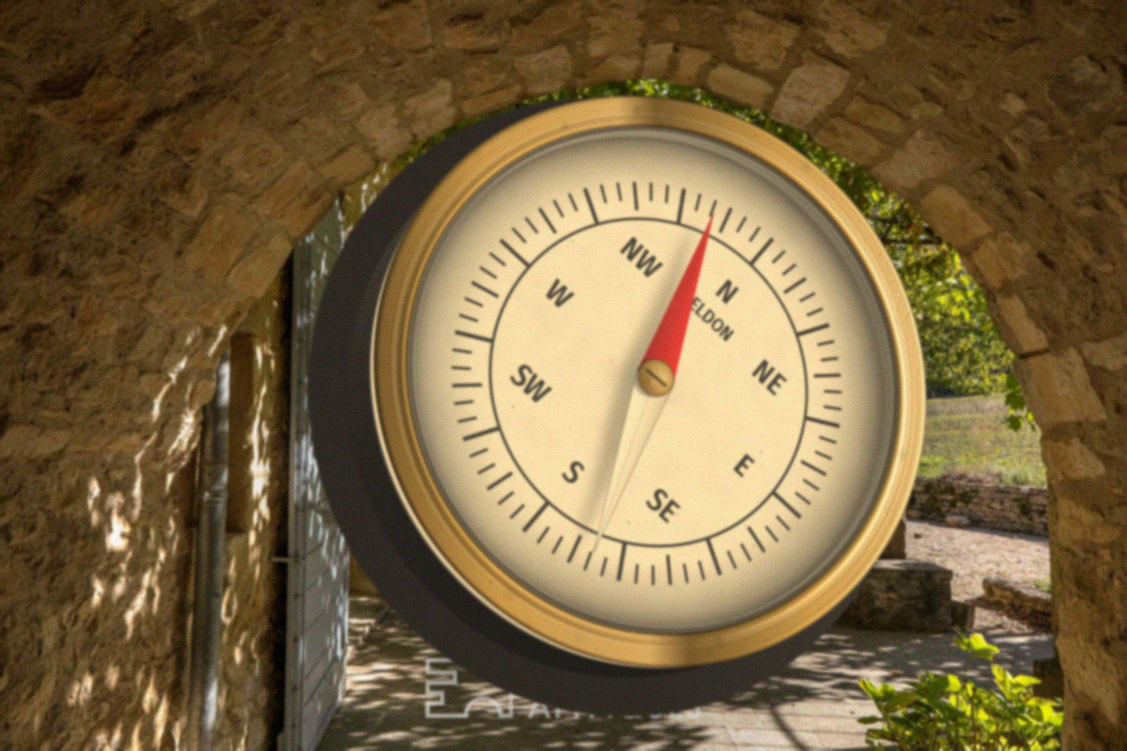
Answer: 340°
